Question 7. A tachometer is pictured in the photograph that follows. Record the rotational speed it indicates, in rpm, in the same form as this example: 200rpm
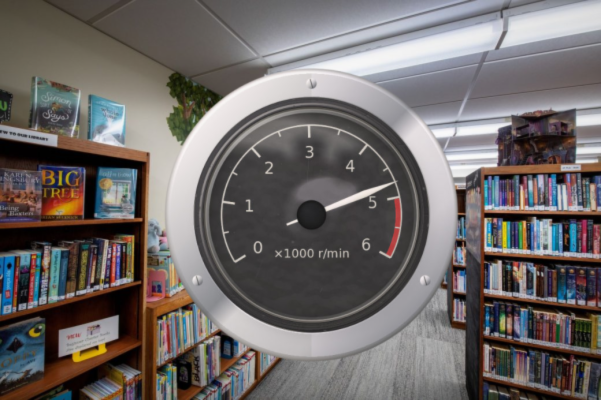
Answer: 4750rpm
